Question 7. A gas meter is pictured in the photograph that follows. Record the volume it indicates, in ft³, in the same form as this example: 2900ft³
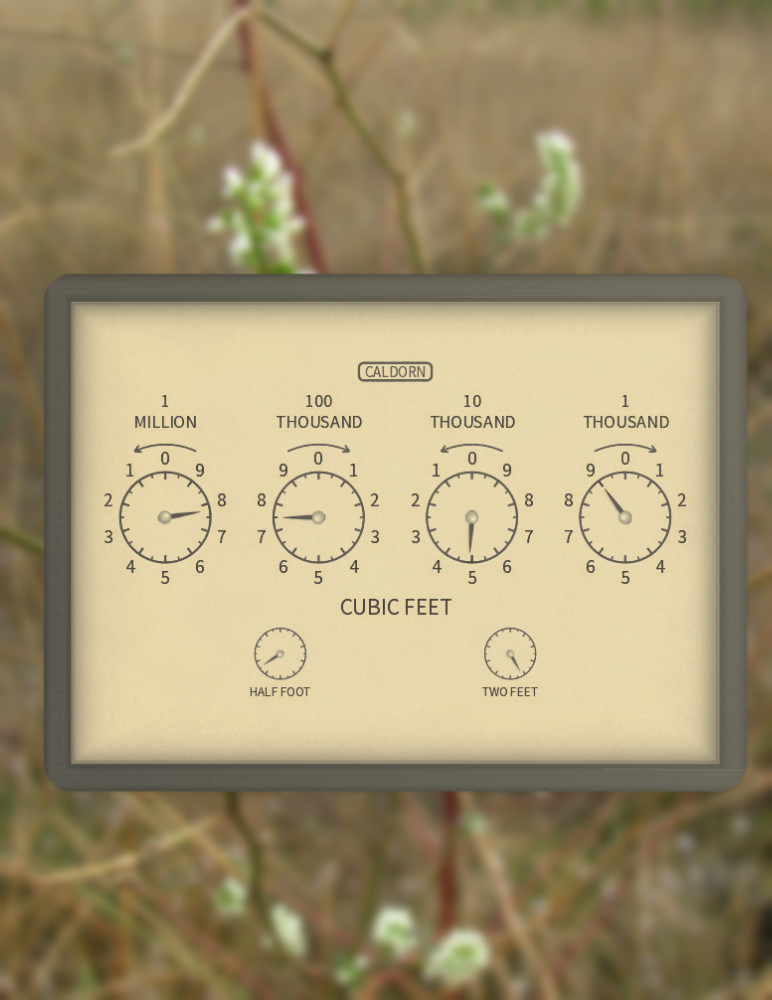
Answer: 774900ft³
